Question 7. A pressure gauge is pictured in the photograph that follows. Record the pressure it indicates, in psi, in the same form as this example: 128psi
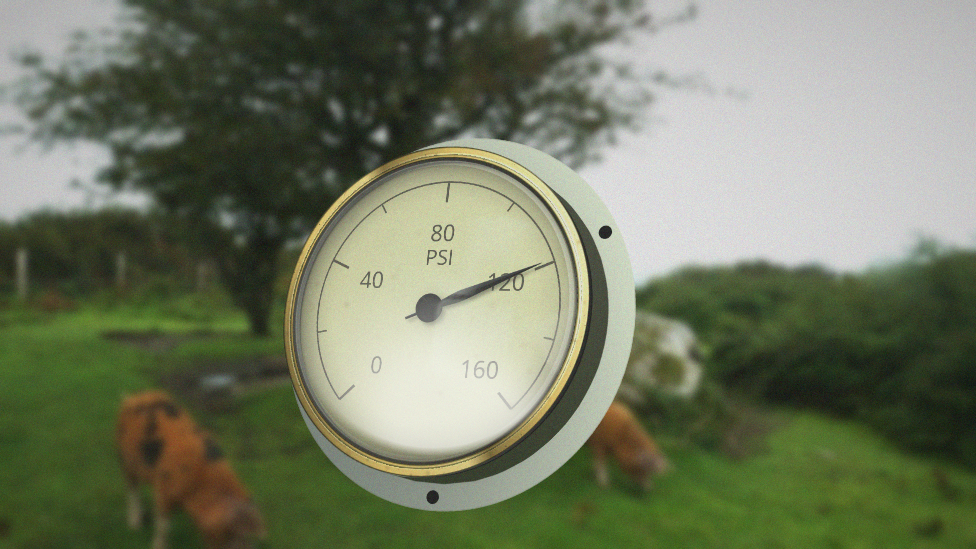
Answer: 120psi
